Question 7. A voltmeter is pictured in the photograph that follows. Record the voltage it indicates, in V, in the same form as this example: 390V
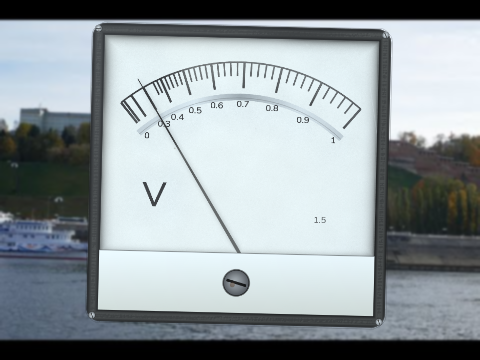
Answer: 0.3V
